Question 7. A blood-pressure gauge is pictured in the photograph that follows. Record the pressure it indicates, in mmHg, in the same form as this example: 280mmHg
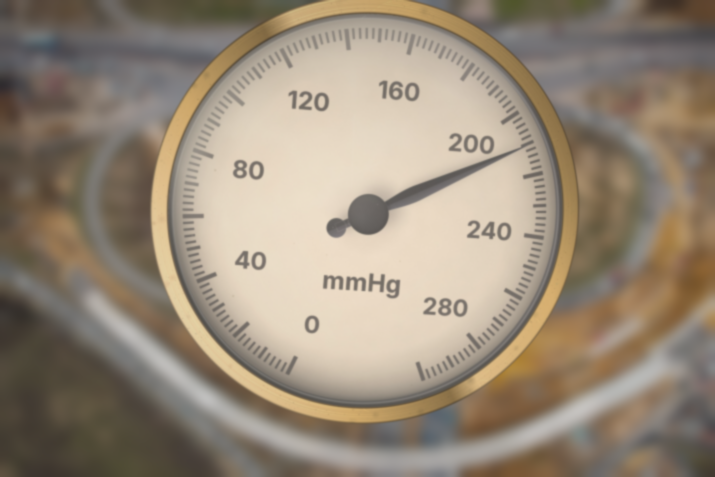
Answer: 210mmHg
